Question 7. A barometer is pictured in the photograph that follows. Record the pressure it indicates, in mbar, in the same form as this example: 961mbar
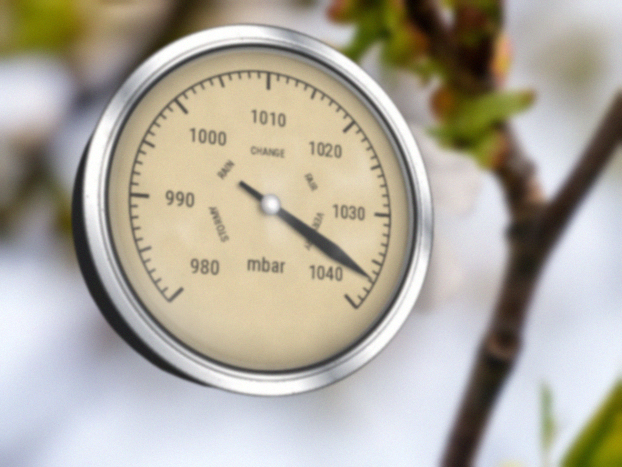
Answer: 1037mbar
